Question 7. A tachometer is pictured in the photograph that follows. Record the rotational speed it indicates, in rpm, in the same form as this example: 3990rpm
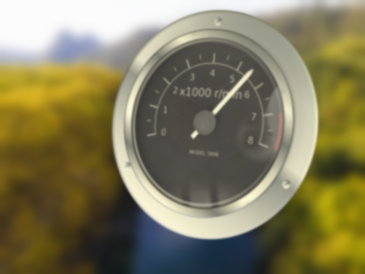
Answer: 5500rpm
